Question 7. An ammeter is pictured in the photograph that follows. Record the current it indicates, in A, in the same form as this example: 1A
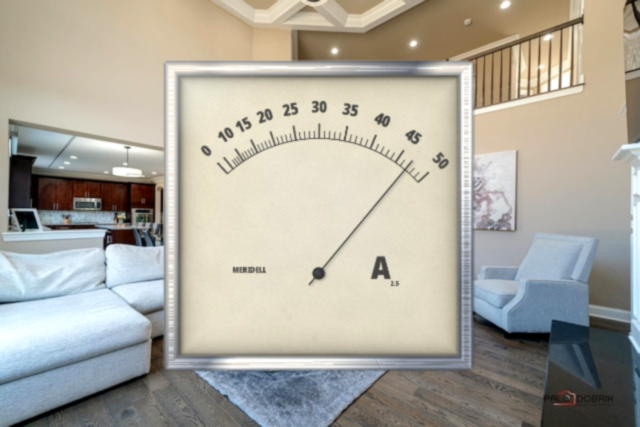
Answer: 47A
